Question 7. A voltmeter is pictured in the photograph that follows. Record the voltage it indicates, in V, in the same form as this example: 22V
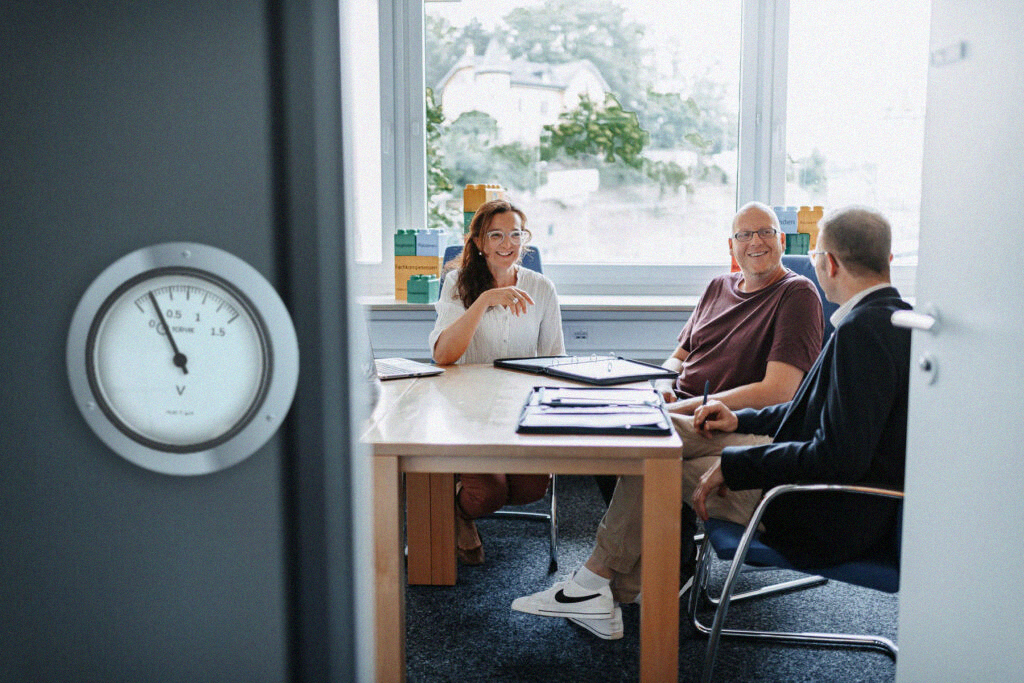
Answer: 0.25V
